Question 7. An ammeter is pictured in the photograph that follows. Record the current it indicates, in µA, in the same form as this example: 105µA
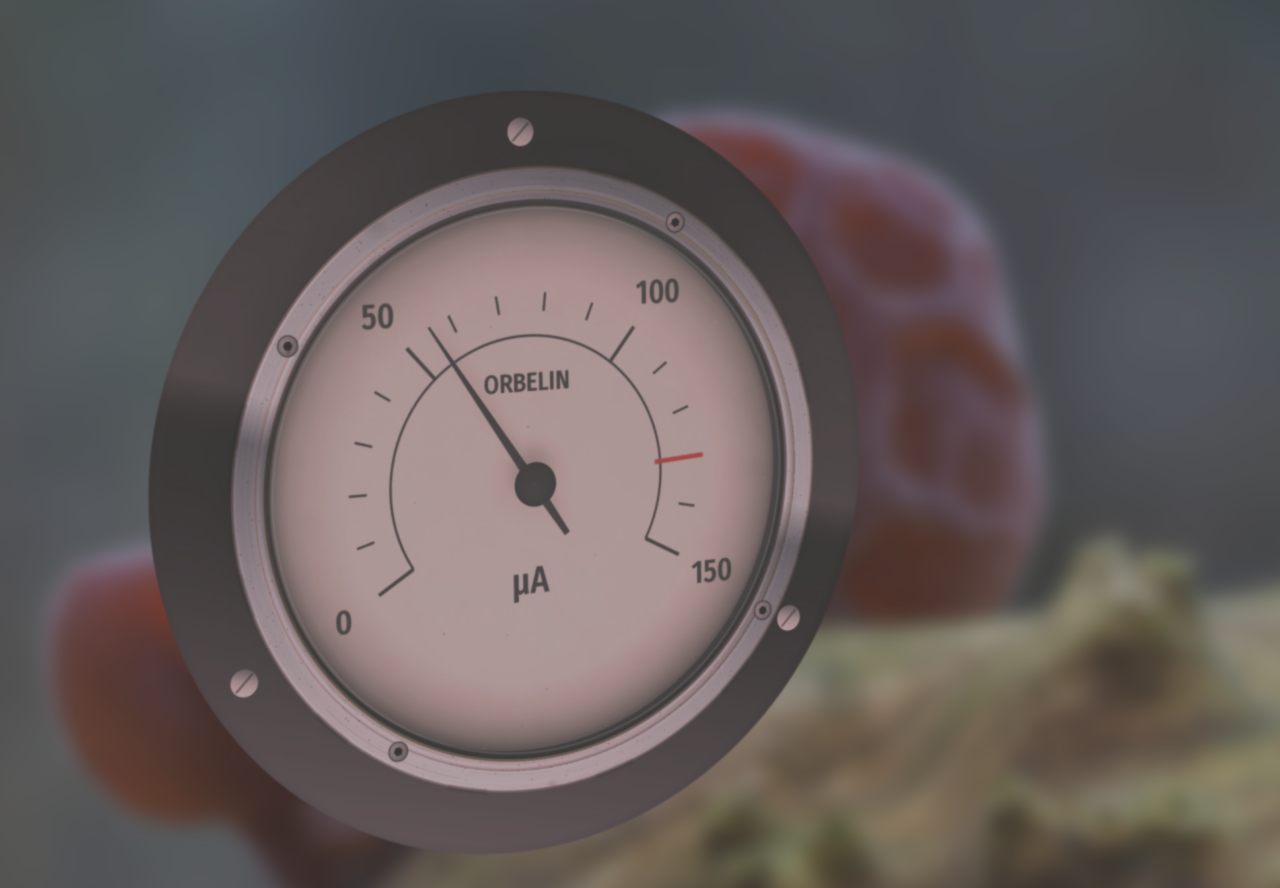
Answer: 55µA
